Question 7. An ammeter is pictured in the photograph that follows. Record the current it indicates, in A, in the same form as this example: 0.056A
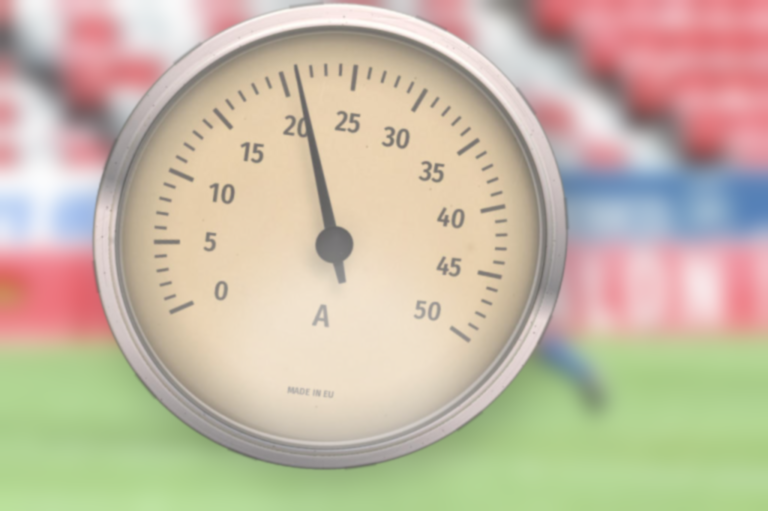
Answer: 21A
